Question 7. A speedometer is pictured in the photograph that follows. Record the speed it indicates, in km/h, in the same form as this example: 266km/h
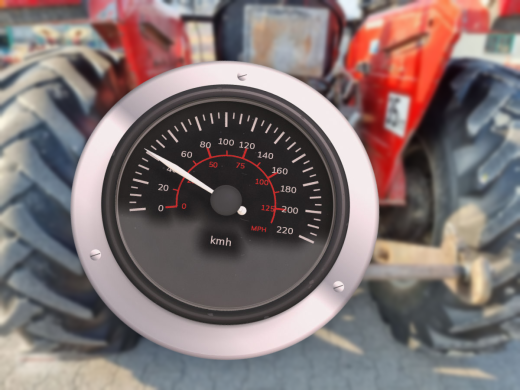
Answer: 40km/h
